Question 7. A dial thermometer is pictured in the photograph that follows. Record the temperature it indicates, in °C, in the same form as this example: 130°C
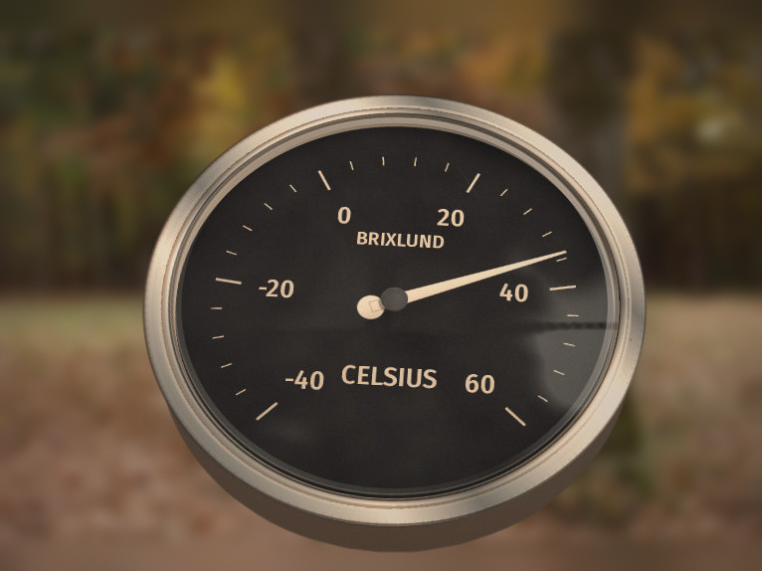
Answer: 36°C
